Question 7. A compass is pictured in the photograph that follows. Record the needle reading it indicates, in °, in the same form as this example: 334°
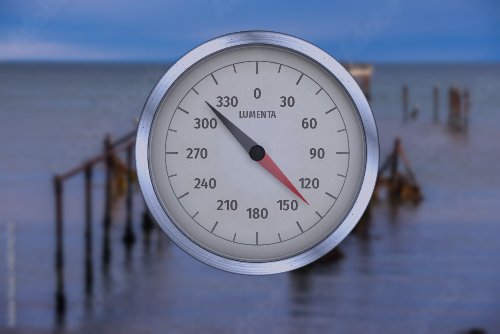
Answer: 135°
